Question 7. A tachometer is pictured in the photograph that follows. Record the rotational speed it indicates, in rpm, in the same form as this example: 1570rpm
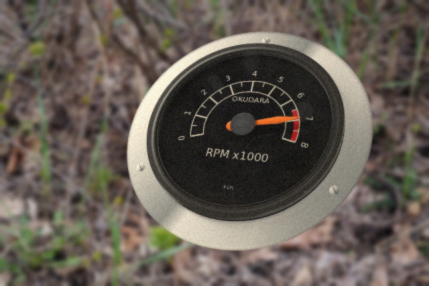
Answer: 7000rpm
